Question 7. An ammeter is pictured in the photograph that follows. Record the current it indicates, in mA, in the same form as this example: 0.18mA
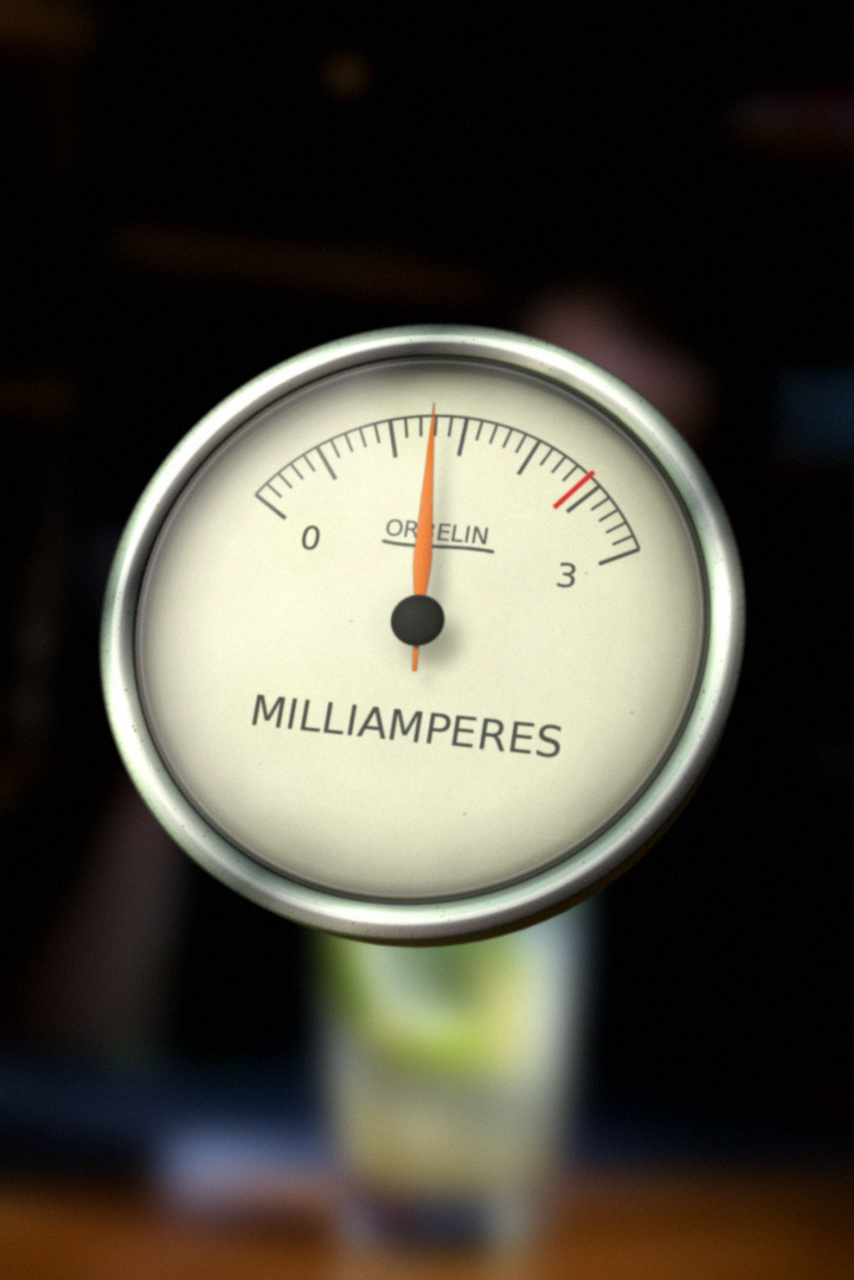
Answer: 1.3mA
